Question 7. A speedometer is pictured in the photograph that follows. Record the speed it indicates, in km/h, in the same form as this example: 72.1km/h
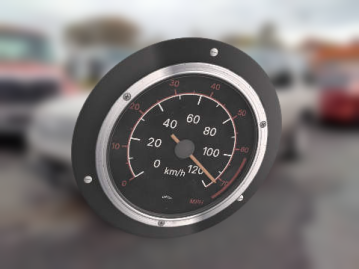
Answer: 115km/h
